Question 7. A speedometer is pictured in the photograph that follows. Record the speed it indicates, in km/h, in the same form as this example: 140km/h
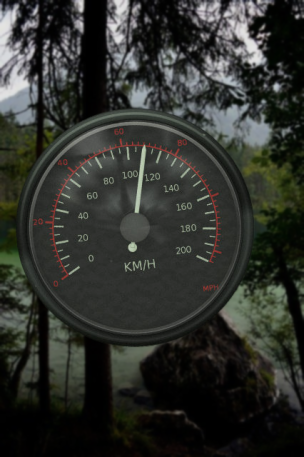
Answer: 110km/h
